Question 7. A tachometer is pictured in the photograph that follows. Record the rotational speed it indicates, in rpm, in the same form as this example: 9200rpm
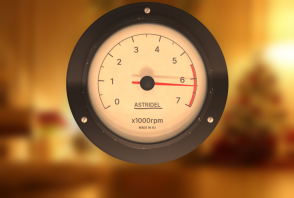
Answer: 6250rpm
